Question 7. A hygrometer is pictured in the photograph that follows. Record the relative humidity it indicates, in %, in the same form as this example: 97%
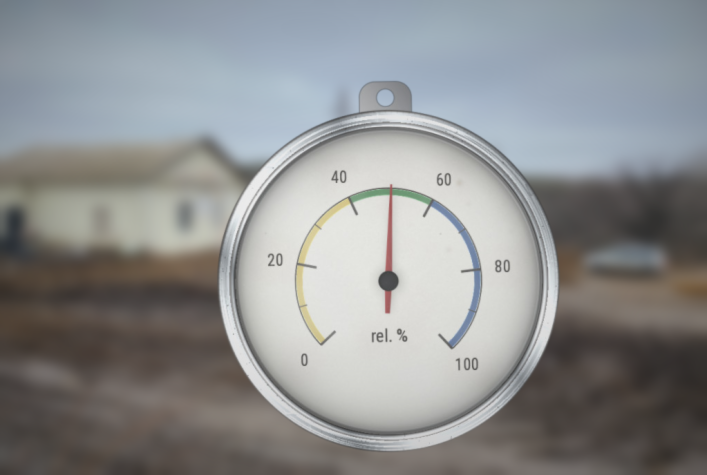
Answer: 50%
